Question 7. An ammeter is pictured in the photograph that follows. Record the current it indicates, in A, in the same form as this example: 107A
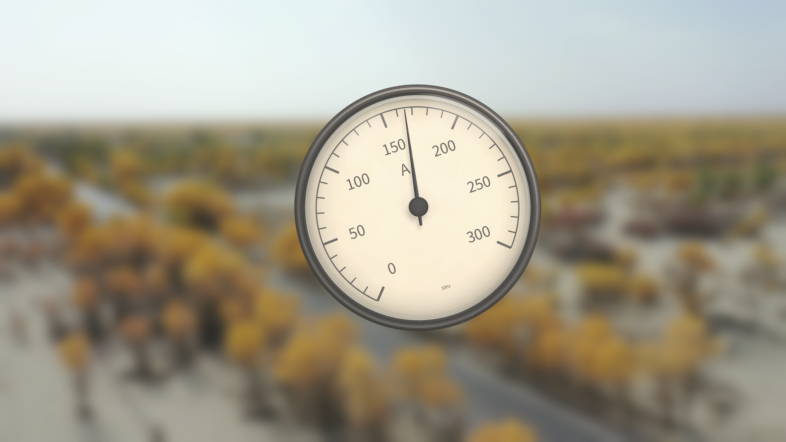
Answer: 165A
